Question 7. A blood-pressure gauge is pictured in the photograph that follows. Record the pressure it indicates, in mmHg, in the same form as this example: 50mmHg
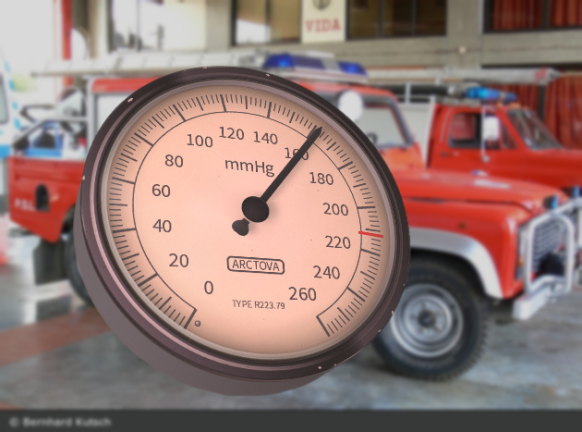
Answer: 162mmHg
